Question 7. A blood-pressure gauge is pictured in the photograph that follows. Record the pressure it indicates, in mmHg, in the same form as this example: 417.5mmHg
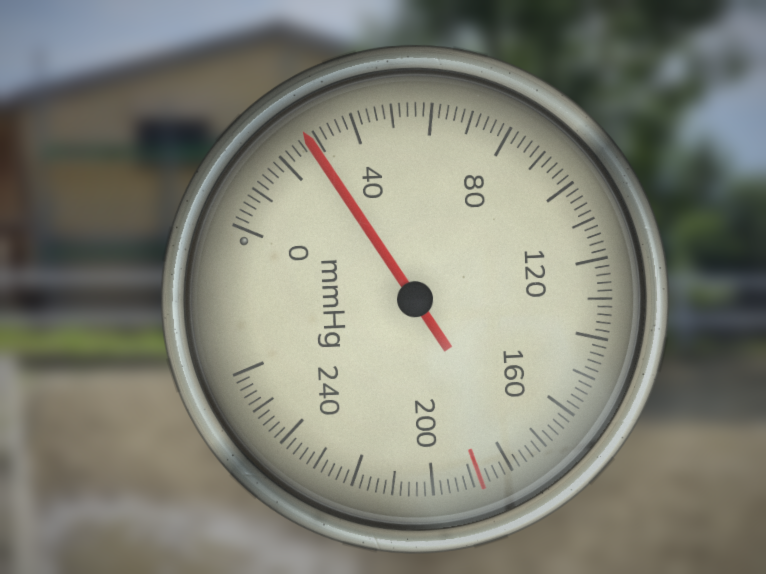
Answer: 28mmHg
